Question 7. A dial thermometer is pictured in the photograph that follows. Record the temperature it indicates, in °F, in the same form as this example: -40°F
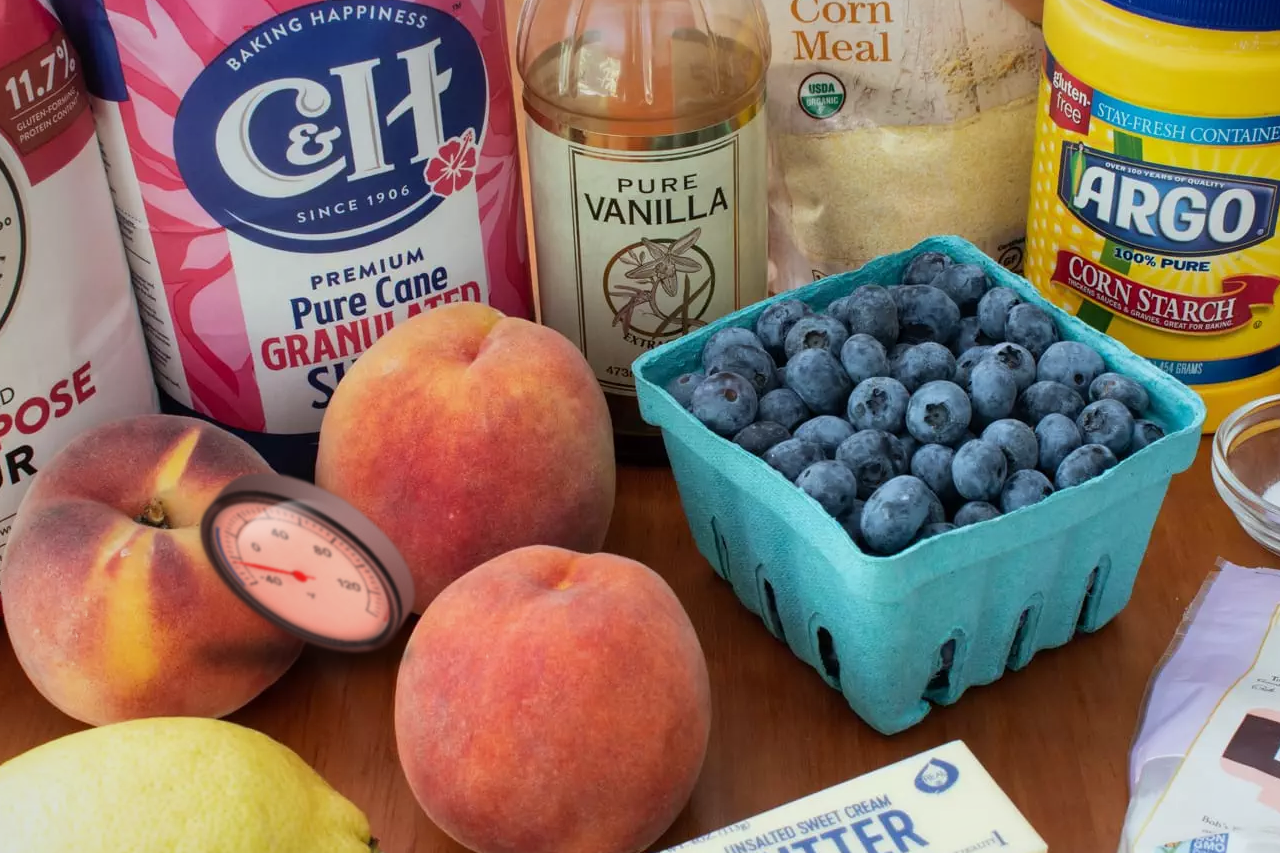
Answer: -20°F
